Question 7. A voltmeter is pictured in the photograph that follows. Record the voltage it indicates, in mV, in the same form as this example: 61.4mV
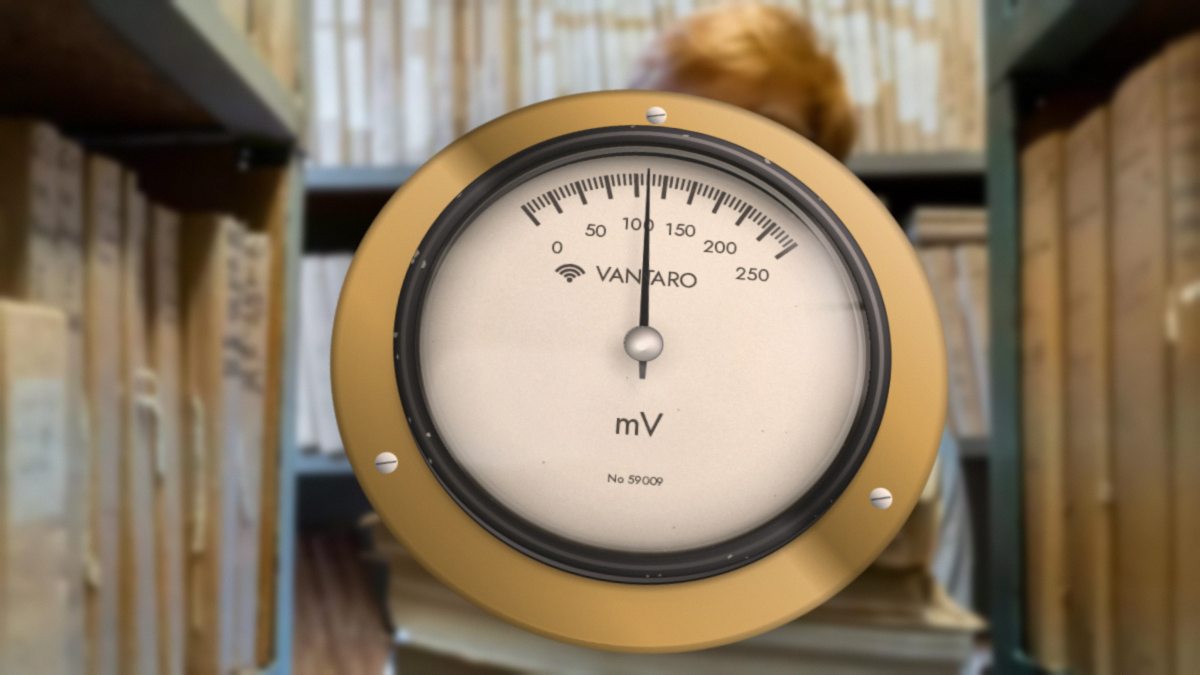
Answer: 110mV
